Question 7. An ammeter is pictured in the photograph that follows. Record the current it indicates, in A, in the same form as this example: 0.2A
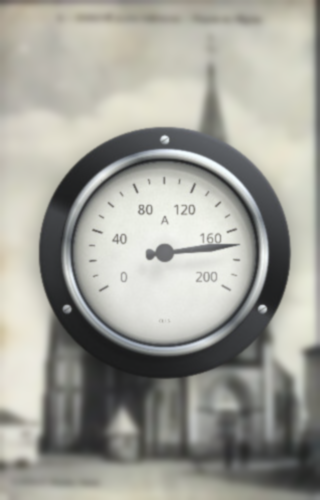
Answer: 170A
